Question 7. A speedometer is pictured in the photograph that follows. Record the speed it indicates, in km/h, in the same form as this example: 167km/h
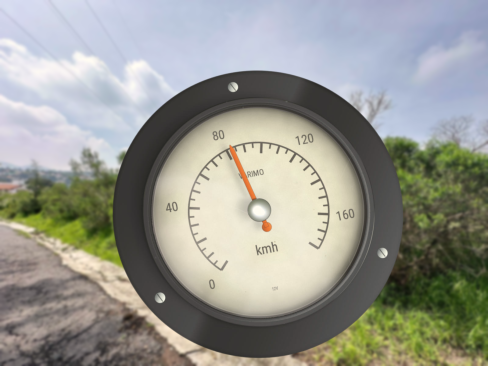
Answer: 82.5km/h
